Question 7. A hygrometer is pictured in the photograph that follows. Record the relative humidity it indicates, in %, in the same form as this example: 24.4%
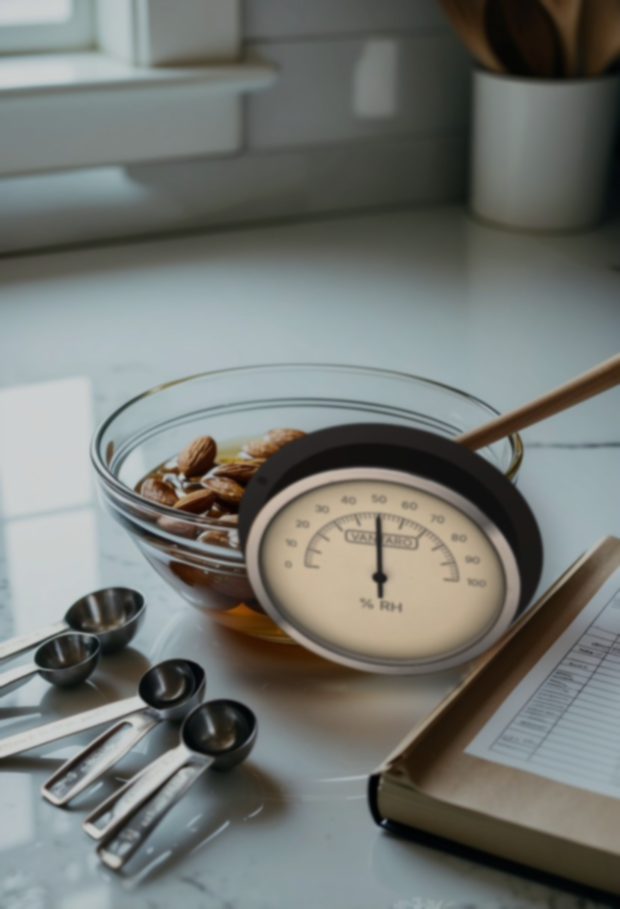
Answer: 50%
